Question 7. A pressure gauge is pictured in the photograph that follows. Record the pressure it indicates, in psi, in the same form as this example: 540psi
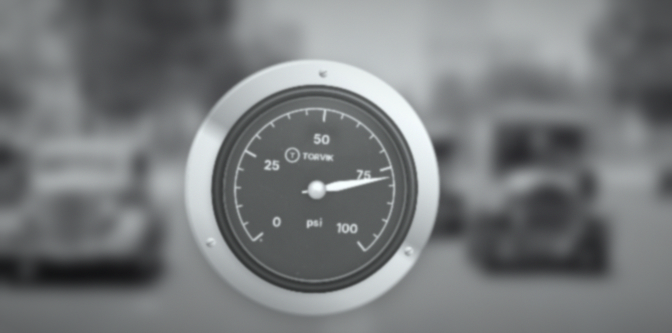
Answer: 77.5psi
